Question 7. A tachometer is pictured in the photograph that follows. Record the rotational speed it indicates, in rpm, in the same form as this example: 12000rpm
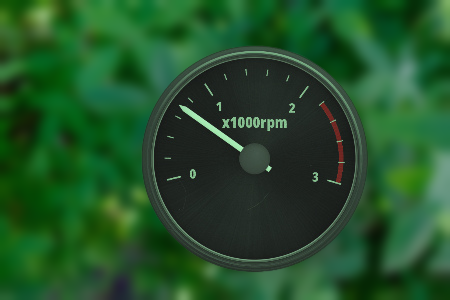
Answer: 700rpm
